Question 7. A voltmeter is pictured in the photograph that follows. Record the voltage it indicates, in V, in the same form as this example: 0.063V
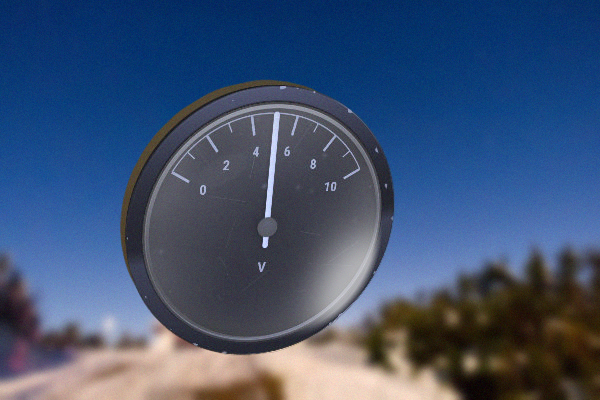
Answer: 5V
